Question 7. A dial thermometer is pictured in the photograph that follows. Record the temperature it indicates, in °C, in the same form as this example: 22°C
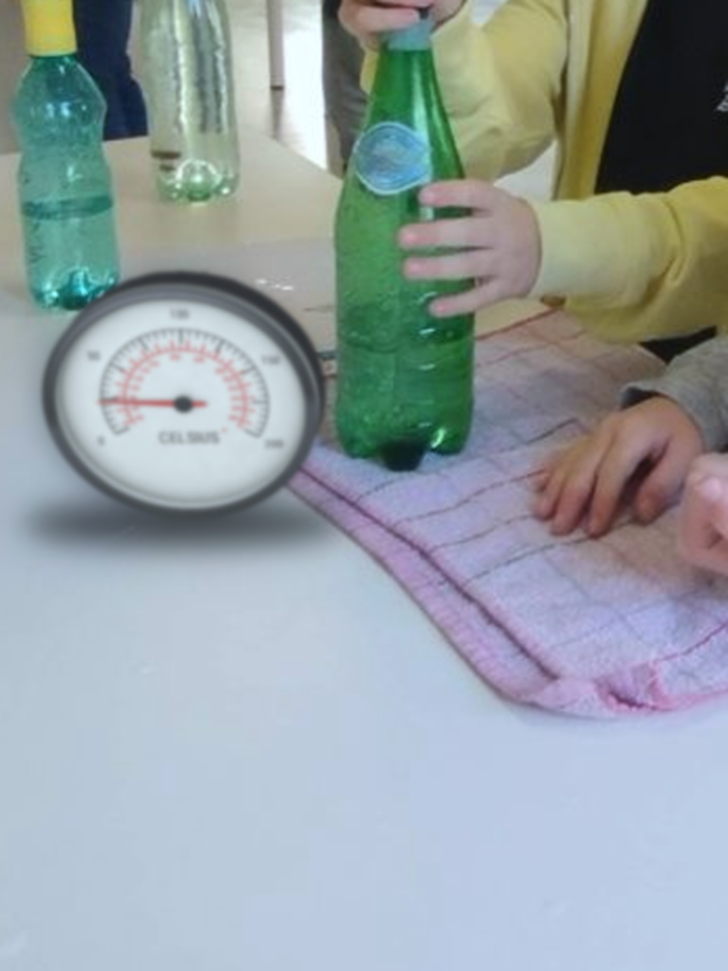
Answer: 25°C
